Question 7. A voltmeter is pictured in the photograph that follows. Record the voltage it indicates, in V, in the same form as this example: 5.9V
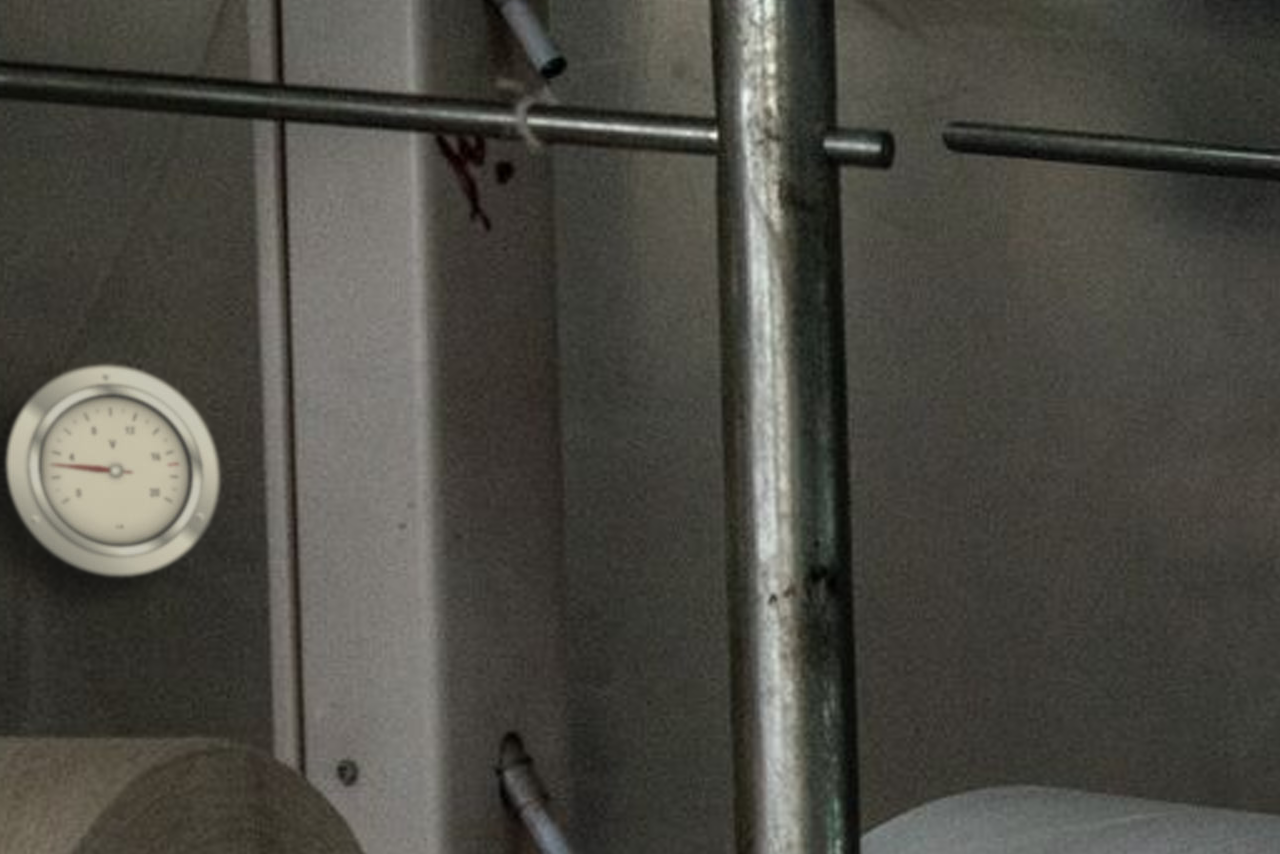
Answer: 3V
